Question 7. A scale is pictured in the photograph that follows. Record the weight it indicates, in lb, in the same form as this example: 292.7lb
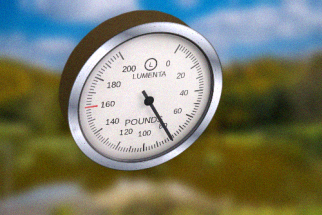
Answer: 80lb
